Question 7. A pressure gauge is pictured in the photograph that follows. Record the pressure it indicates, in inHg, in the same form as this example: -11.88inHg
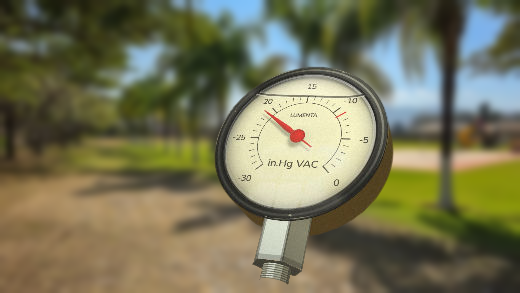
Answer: -21inHg
